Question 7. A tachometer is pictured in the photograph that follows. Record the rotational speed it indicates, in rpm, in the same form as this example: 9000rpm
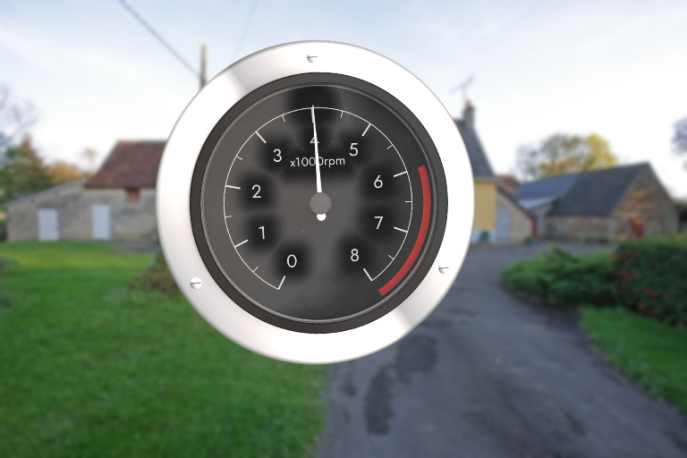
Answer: 4000rpm
